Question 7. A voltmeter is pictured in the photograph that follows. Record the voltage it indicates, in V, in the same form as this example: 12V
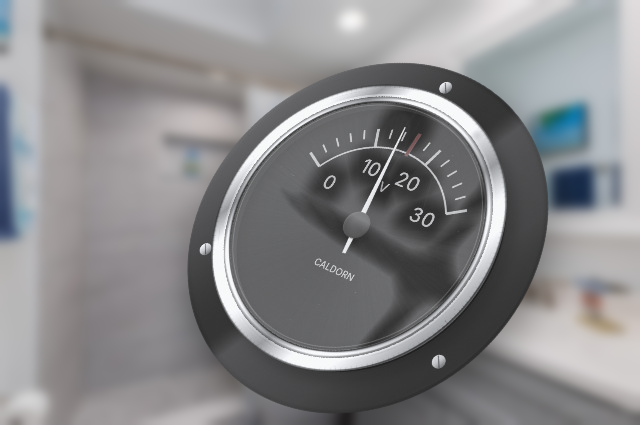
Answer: 14V
